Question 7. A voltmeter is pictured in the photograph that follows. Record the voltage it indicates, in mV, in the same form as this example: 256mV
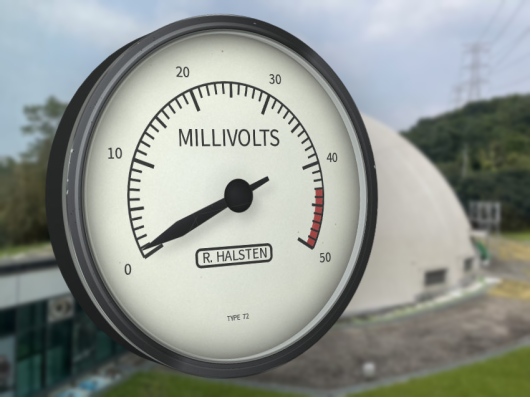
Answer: 1mV
